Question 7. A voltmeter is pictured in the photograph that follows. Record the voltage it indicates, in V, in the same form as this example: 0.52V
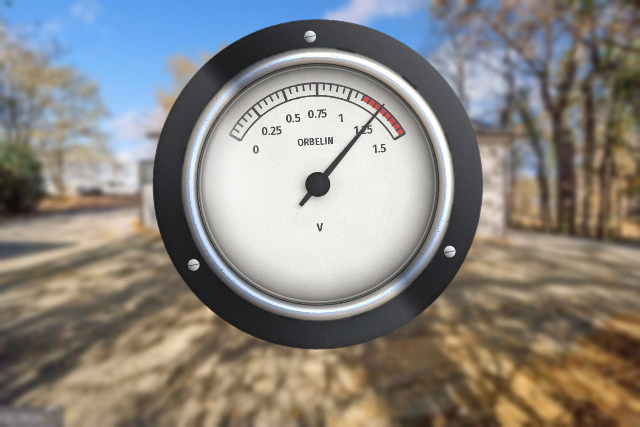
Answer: 1.25V
